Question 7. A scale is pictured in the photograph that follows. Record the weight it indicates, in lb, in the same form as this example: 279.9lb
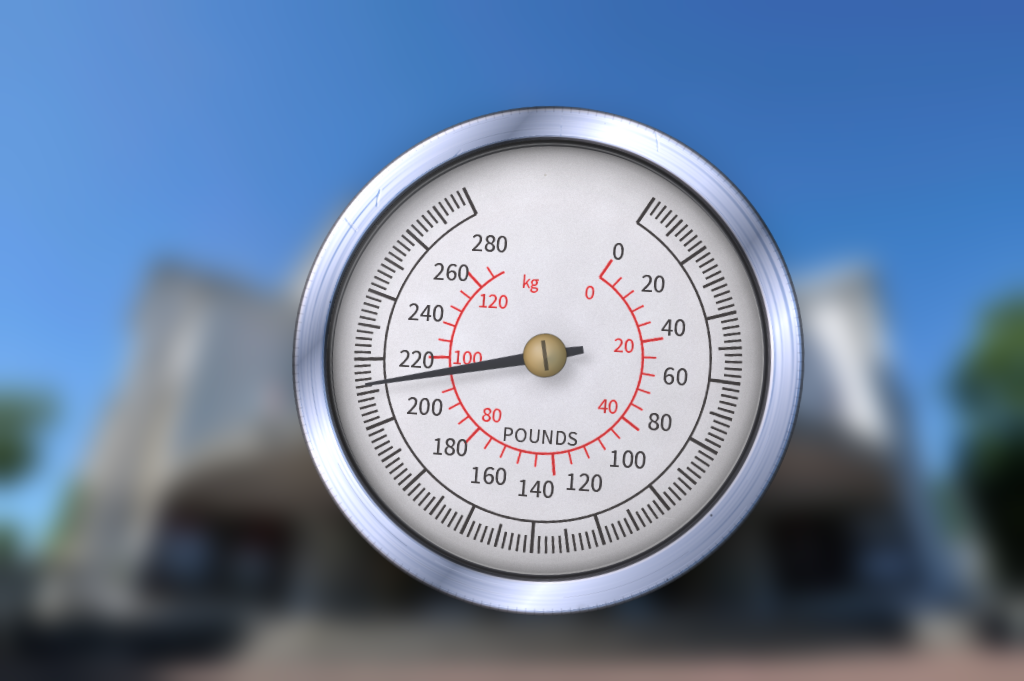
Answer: 212lb
